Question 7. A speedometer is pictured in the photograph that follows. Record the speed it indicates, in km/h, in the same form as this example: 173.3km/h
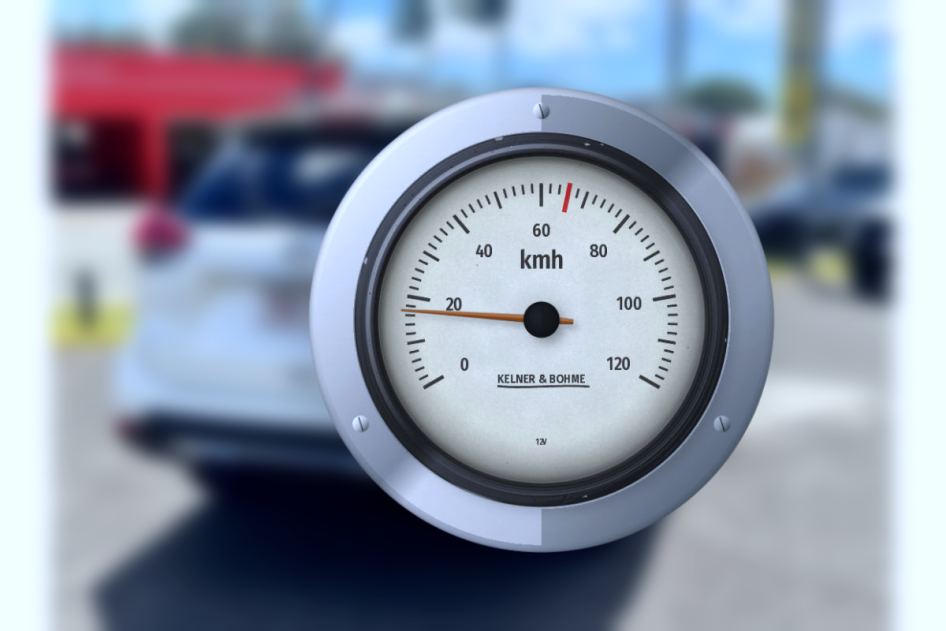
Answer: 17km/h
